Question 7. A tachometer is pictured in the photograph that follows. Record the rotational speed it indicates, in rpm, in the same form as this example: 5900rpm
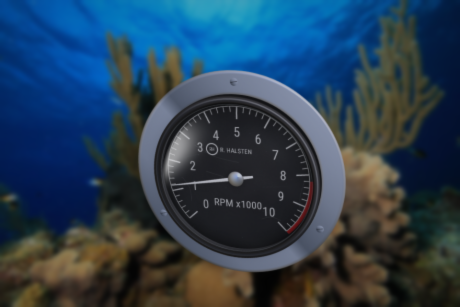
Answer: 1200rpm
